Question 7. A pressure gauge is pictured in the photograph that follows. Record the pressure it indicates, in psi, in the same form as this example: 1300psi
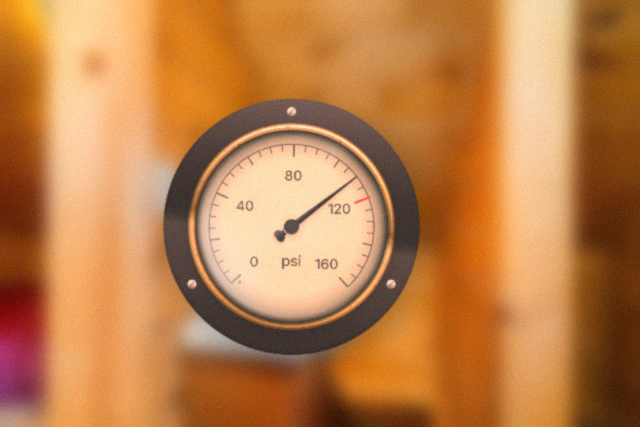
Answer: 110psi
